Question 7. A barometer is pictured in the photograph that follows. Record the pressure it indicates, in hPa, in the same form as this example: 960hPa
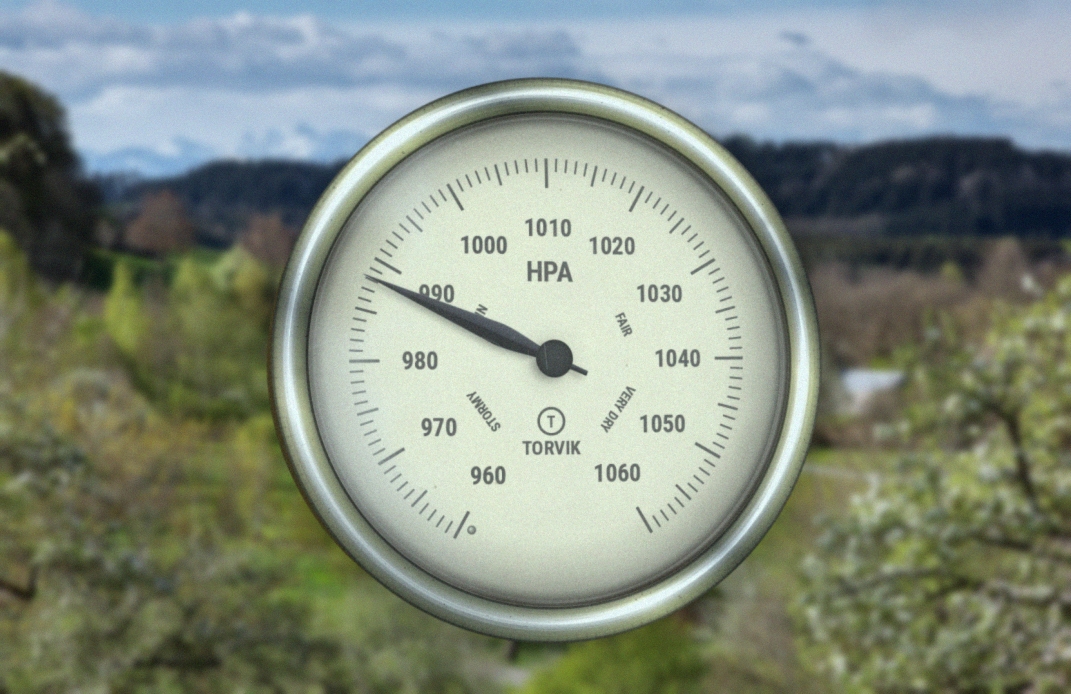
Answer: 988hPa
